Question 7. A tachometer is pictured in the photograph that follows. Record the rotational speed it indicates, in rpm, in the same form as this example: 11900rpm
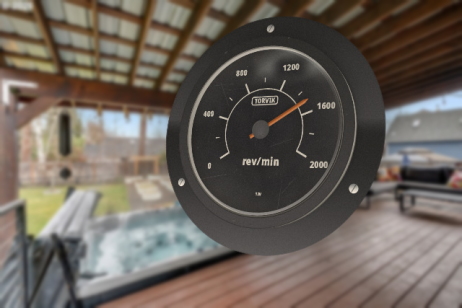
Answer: 1500rpm
